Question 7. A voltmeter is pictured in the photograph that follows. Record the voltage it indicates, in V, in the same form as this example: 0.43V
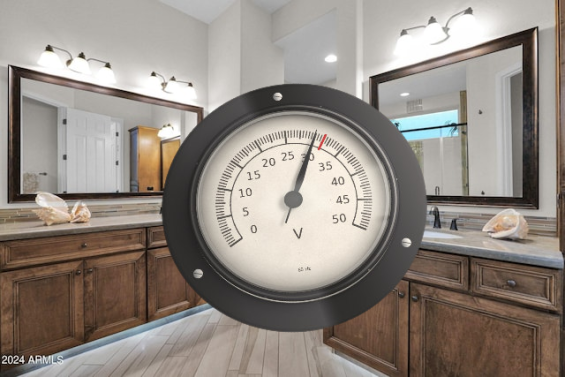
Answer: 30V
